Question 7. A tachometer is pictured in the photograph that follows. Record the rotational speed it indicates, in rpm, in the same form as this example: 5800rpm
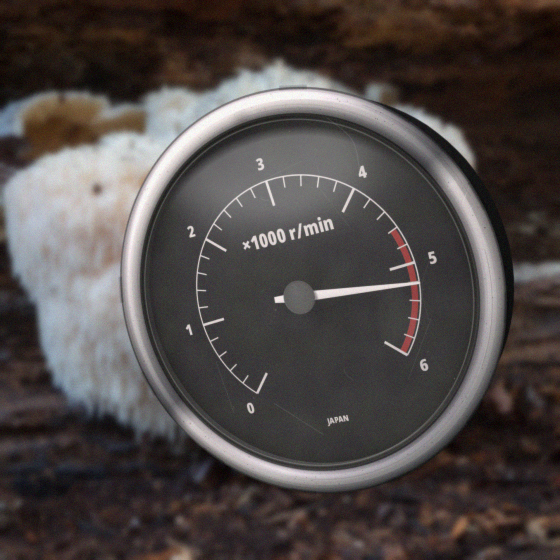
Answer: 5200rpm
